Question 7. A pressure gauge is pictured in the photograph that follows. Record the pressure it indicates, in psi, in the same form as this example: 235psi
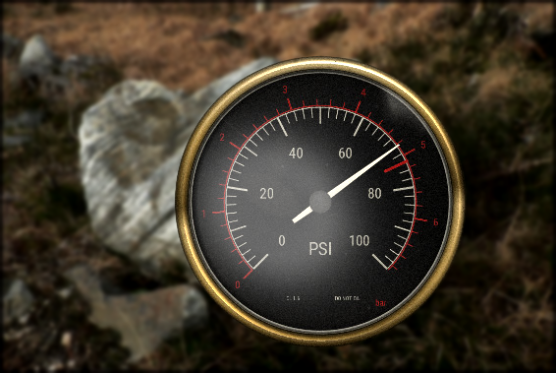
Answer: 70psi
